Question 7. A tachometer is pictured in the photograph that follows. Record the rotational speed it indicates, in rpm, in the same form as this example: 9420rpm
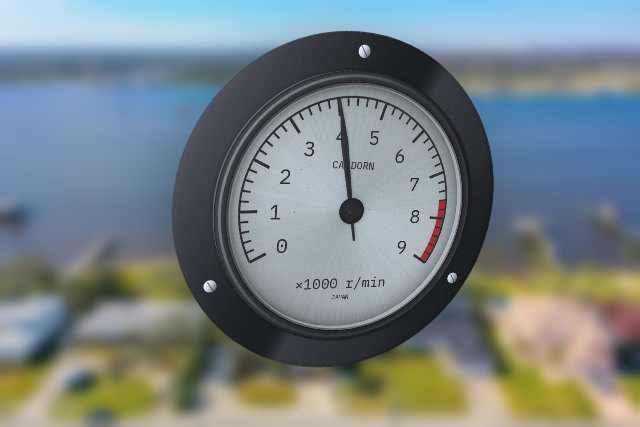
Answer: 4000rpm
